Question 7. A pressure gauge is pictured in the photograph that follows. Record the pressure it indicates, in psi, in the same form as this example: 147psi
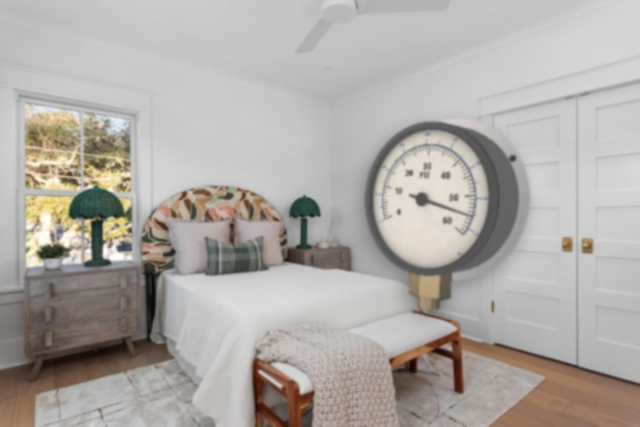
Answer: 55psi
